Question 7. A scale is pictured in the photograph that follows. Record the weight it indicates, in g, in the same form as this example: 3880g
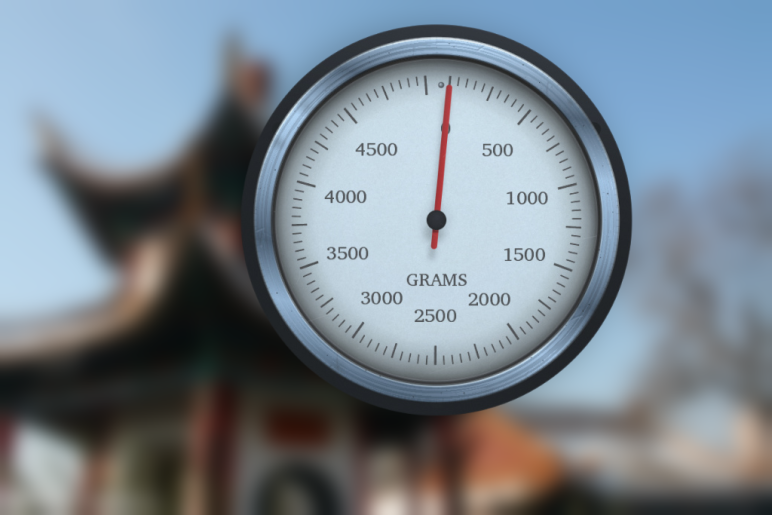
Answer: 0g
